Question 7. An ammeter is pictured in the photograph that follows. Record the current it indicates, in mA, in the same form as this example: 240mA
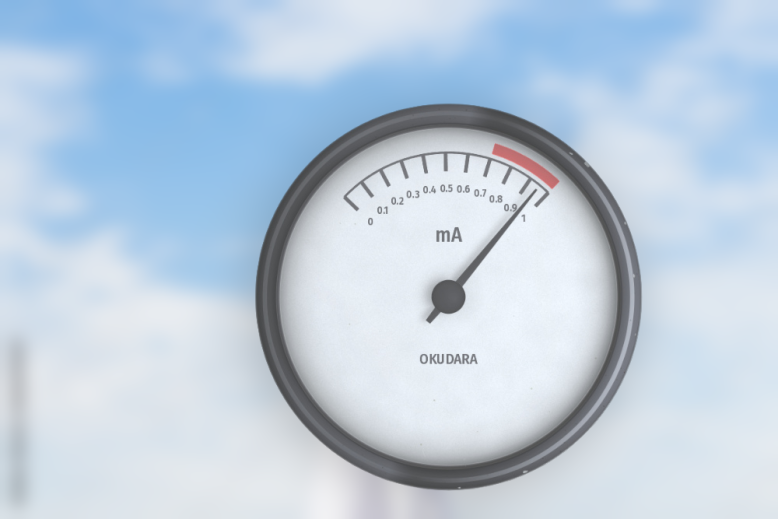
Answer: 0.95mA
